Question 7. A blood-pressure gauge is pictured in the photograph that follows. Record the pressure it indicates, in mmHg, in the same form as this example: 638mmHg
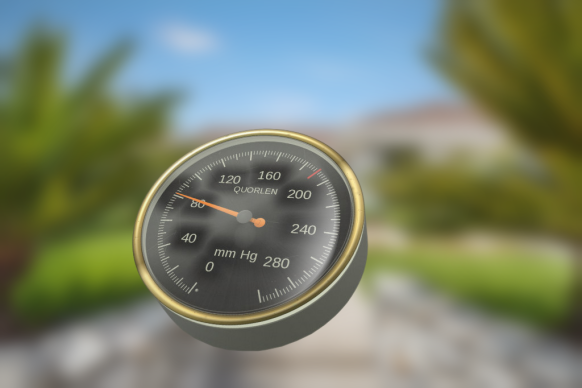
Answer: 80mmHg
